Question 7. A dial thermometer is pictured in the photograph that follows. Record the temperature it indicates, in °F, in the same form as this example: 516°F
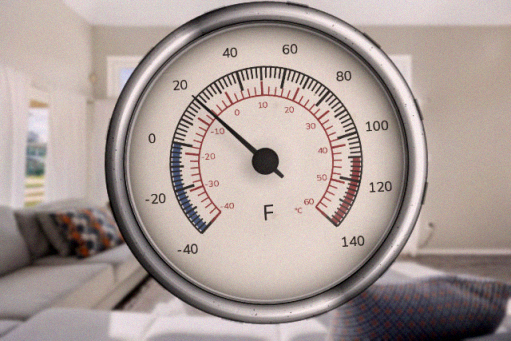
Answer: 20°F
